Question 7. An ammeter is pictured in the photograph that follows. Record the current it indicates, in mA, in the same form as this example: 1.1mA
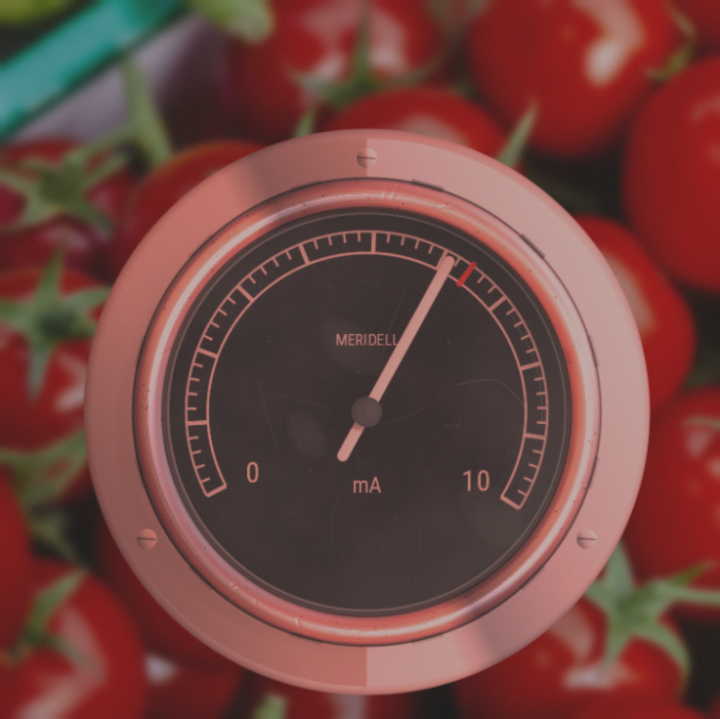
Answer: 6.1mA
